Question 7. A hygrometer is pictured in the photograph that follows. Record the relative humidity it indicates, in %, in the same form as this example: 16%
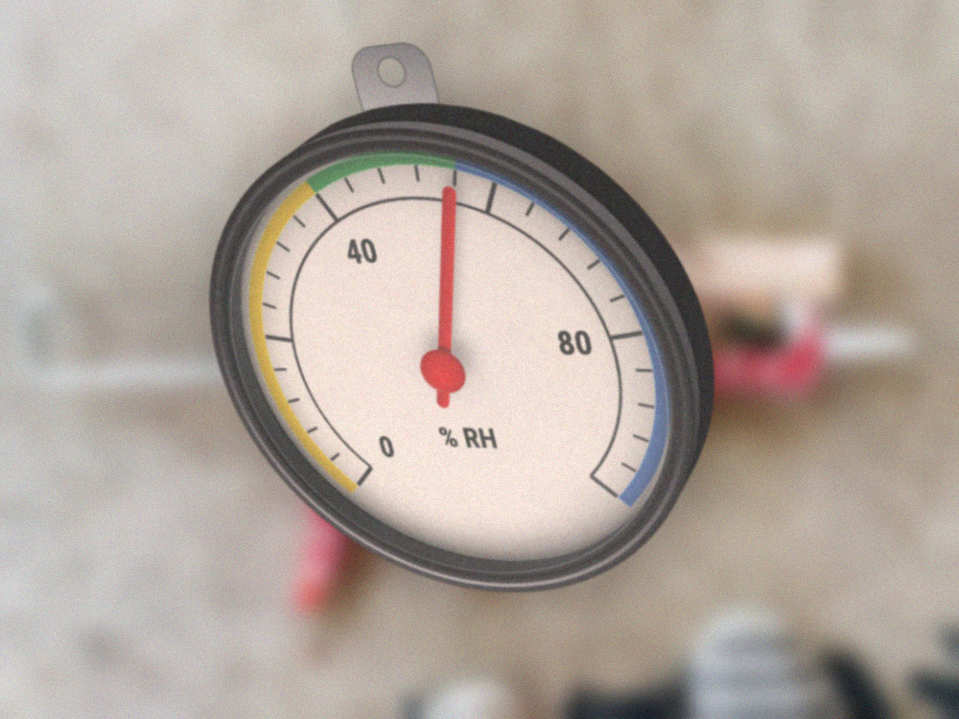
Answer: 56%
